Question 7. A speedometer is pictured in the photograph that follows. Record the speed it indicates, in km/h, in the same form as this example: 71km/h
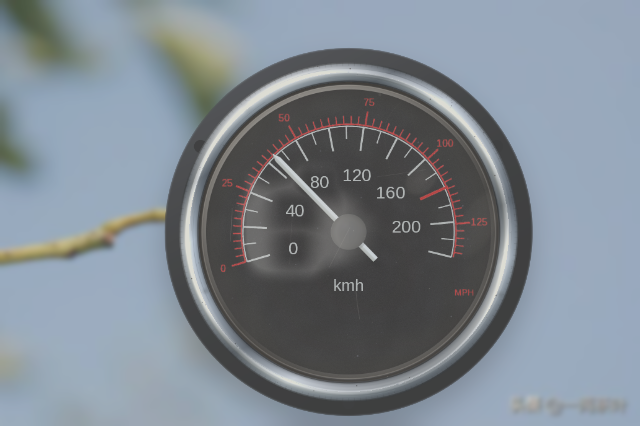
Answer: 65km/h
